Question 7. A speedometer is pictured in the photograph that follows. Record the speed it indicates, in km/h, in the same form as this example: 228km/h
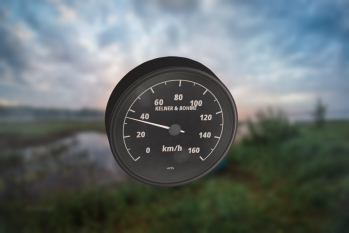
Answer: 35km/h
